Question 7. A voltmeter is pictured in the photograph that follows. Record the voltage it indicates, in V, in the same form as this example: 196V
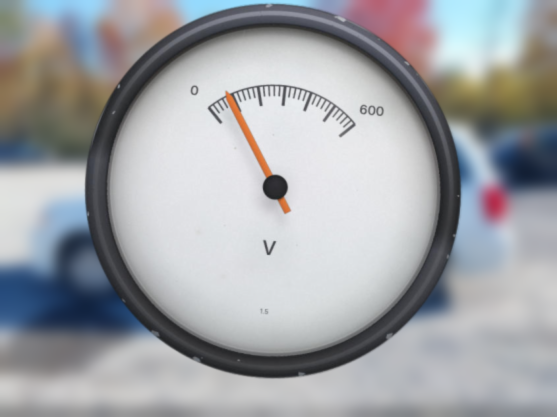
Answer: 80V
